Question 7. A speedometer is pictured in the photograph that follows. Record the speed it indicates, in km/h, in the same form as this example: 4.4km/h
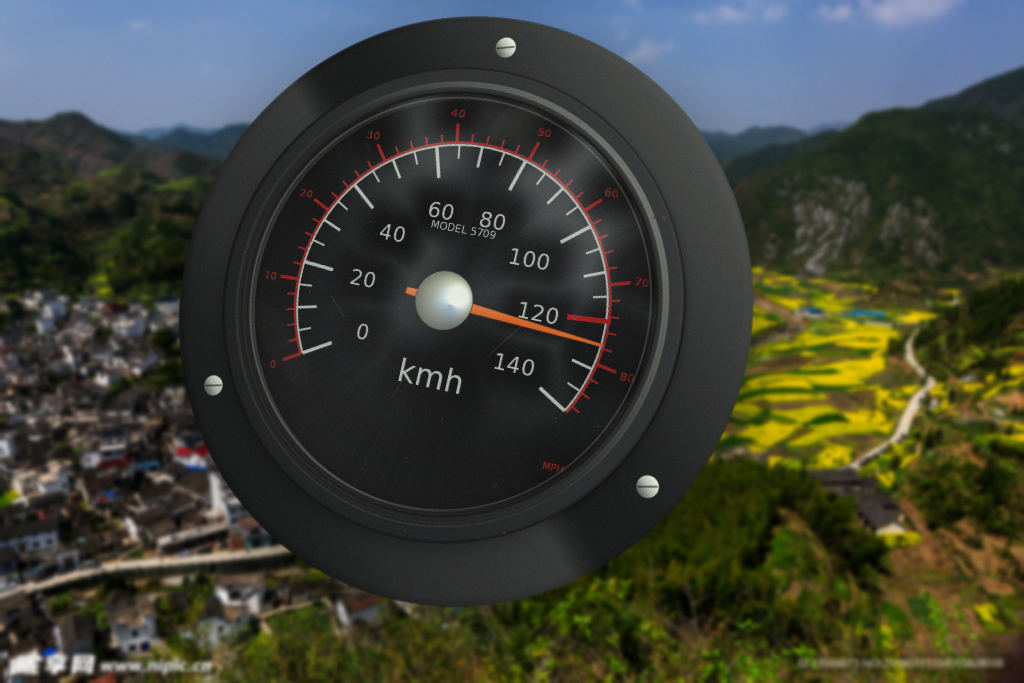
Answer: 125km/h
